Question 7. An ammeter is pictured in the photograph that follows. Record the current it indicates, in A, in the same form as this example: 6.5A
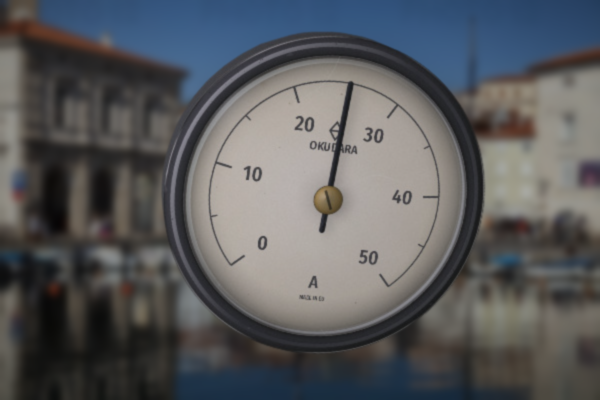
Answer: 25A
